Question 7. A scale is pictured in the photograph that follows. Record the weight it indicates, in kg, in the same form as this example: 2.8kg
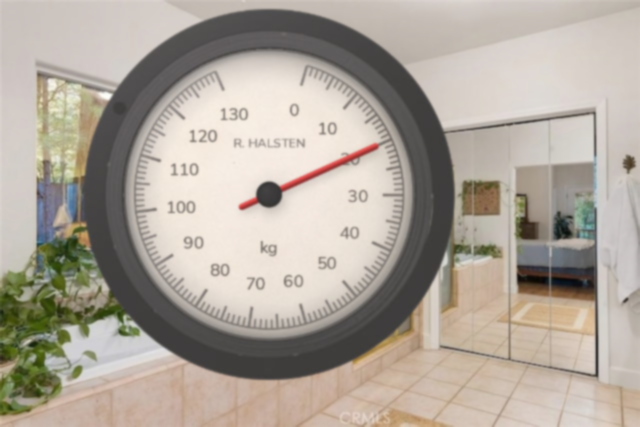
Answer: 20kg
